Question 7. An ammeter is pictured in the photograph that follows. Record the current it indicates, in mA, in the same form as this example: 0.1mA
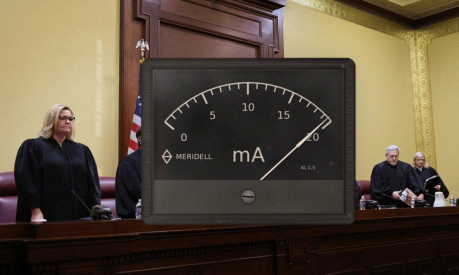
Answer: 19.5mA
